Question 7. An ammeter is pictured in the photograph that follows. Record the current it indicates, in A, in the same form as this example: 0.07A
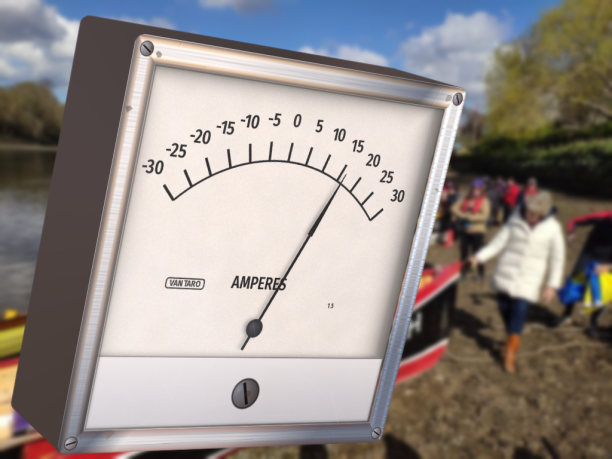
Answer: 15A
